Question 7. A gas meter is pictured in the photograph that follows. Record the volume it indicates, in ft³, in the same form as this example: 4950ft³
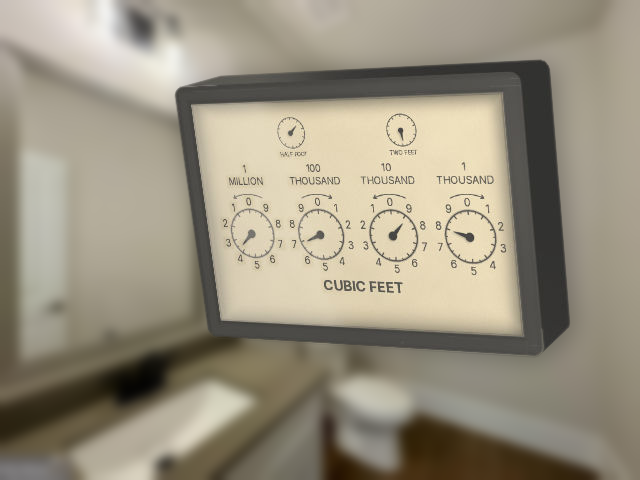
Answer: 368800ft³
